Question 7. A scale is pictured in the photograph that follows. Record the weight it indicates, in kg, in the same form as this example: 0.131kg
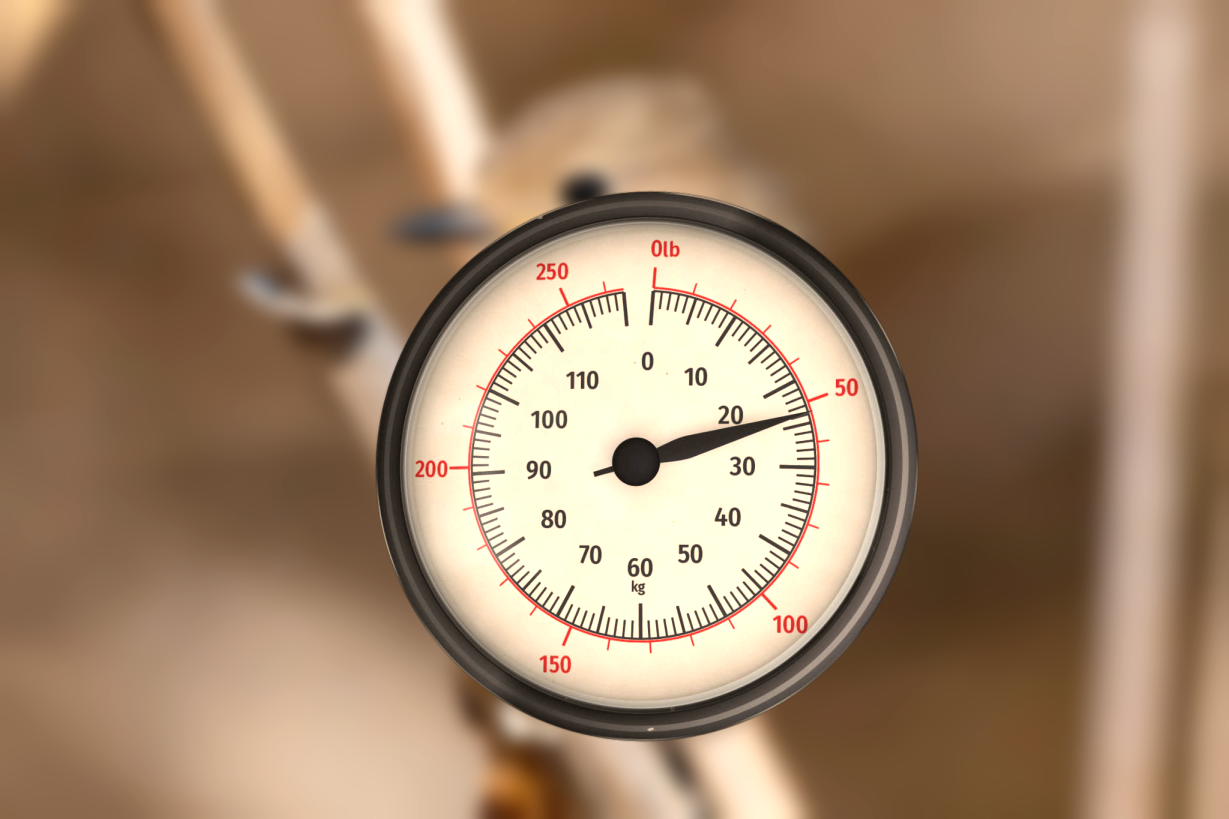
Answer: 24kg
